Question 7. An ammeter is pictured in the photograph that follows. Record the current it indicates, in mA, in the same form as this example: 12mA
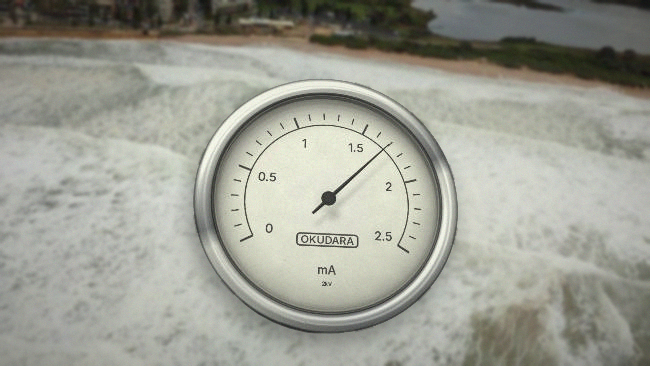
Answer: 1.7mA
